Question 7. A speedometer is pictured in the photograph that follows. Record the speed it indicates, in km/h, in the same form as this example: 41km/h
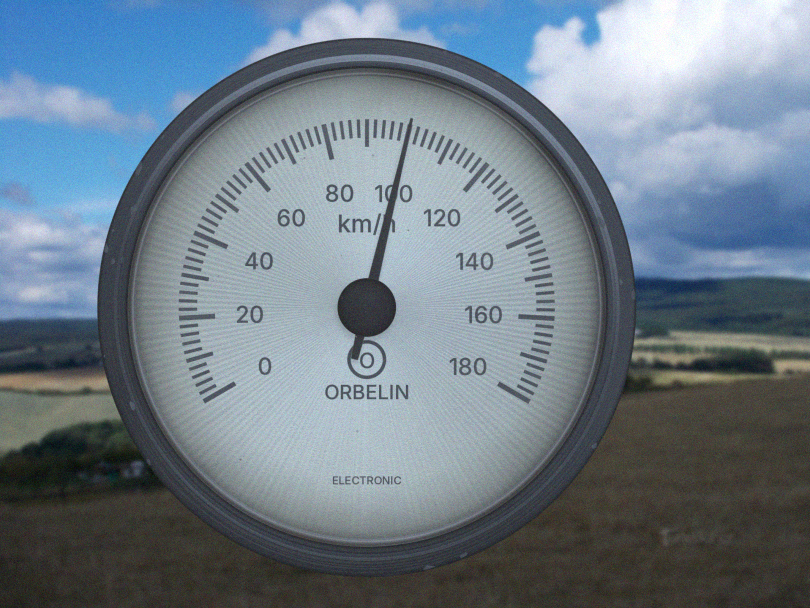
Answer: 100km/h
